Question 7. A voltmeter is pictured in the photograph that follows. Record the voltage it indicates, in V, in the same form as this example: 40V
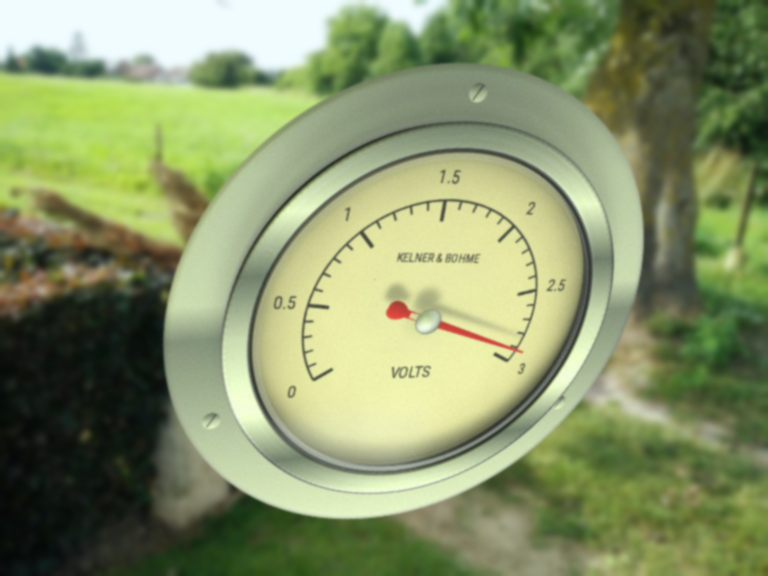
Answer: 2.9V
